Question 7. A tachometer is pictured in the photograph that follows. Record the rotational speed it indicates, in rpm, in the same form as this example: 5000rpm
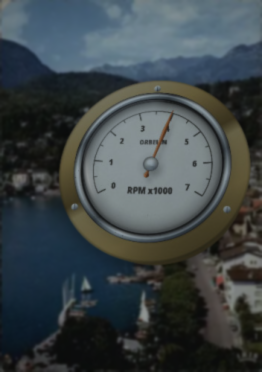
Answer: 4000rpm
